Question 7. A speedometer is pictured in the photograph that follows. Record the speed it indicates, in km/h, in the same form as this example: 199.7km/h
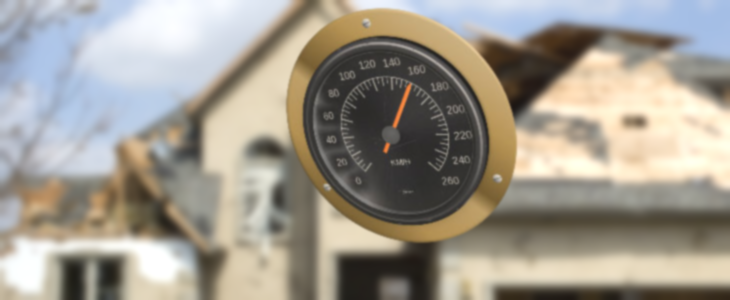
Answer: 160km/h
